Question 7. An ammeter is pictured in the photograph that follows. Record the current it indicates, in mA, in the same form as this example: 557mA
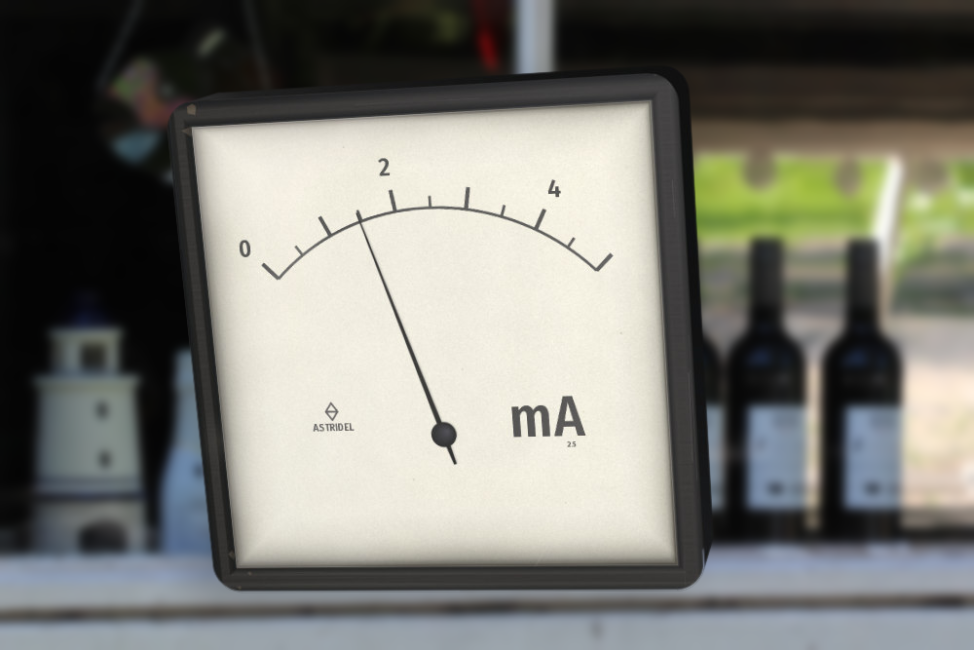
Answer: 1.5mA
